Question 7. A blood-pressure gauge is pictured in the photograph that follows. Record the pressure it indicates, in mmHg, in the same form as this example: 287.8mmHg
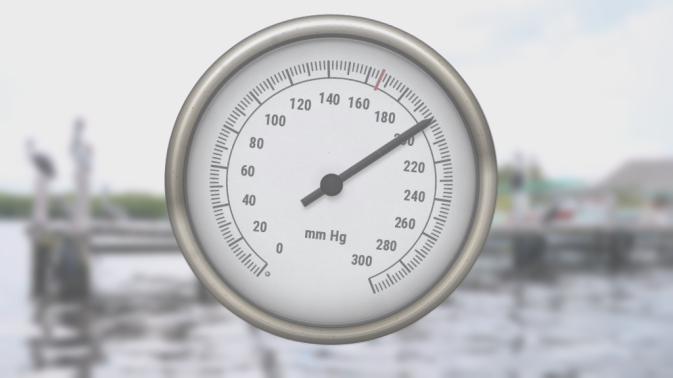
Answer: 198mmHg
